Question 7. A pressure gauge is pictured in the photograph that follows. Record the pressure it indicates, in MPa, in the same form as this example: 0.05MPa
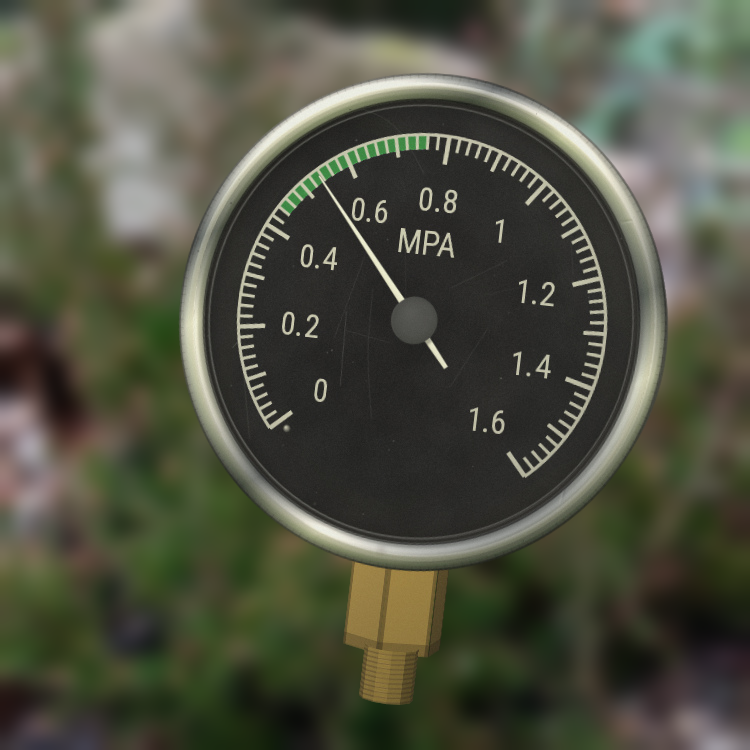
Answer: 0.54MPa
